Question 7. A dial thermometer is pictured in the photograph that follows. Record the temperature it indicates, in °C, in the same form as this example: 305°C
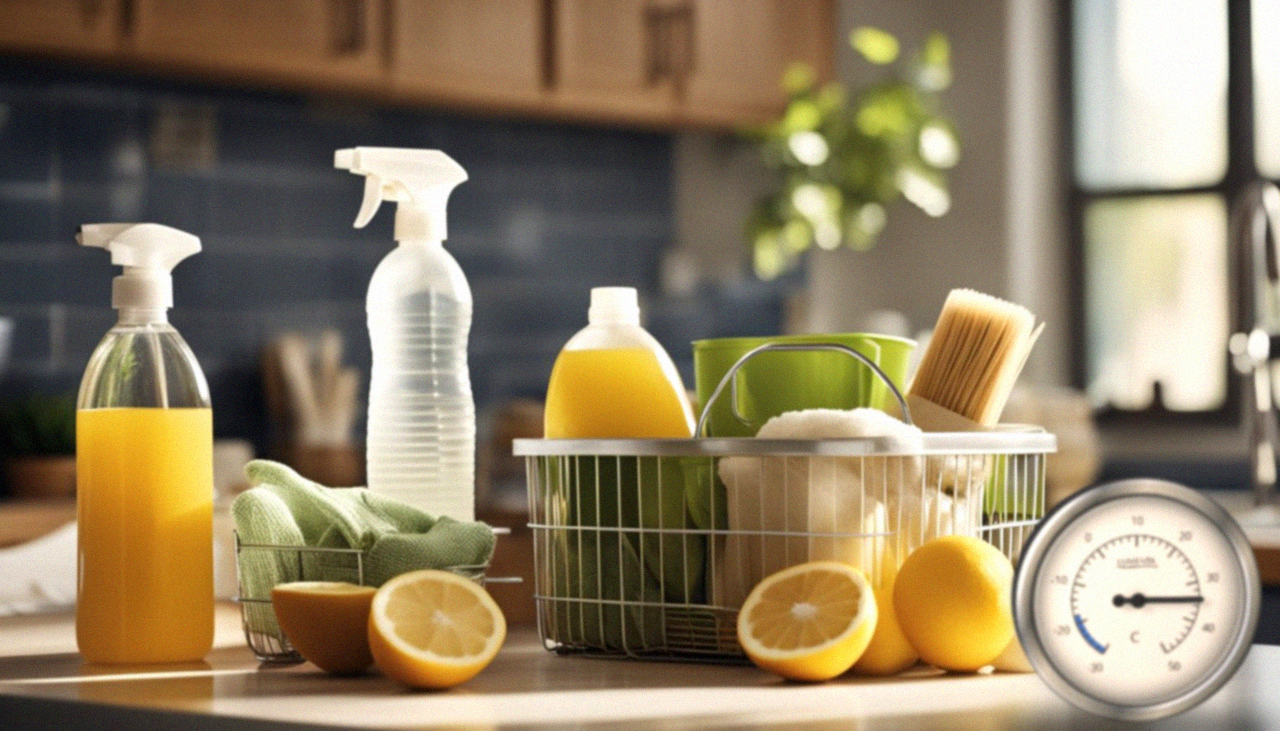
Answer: 34°C
